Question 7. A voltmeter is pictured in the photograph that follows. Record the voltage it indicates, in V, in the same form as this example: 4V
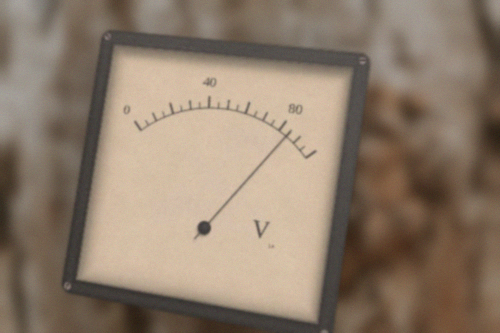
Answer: 85V
